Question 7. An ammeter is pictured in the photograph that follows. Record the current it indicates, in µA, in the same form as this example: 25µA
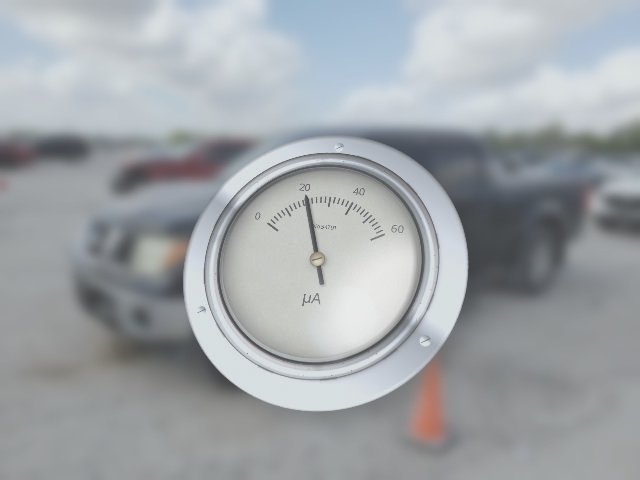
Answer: 20µA
